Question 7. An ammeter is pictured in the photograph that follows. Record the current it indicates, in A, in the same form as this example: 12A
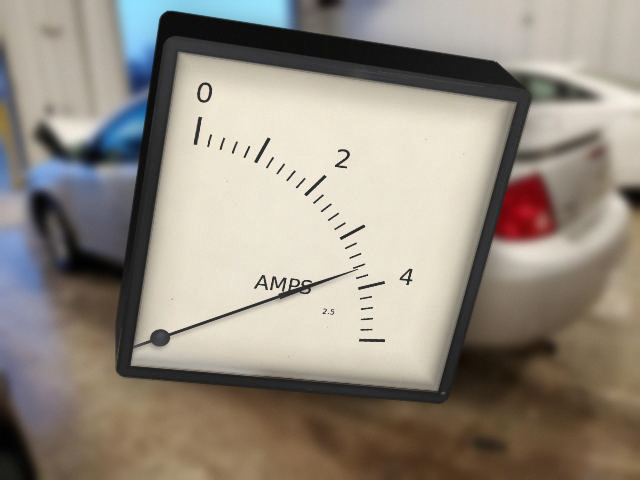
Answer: 3.6A
